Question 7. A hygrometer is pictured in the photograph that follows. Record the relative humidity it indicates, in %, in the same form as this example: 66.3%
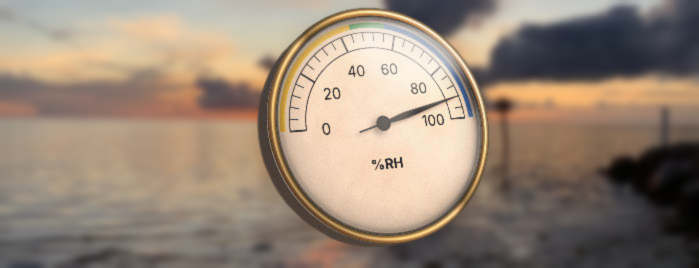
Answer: 92%
